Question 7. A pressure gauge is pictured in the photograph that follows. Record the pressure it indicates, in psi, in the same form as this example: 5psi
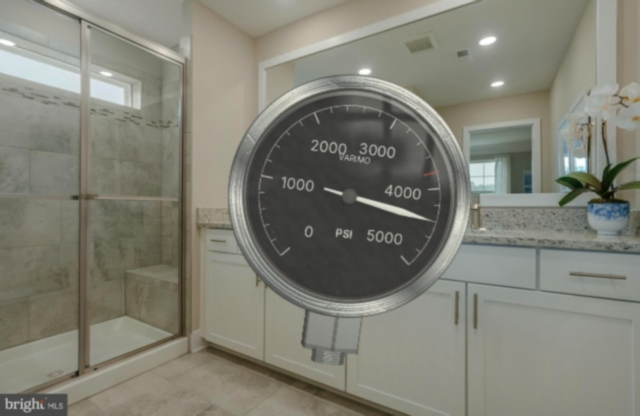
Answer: 4400psi
